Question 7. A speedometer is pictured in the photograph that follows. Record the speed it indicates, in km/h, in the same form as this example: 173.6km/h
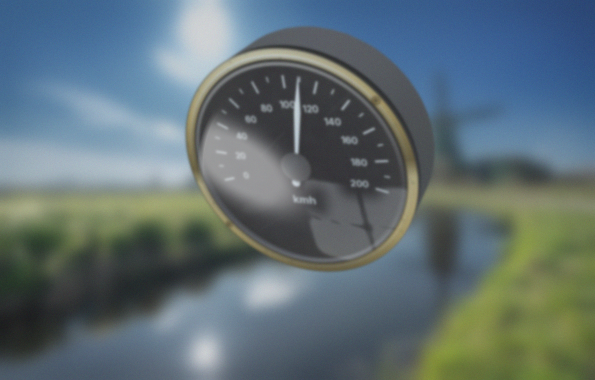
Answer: 110km/h
